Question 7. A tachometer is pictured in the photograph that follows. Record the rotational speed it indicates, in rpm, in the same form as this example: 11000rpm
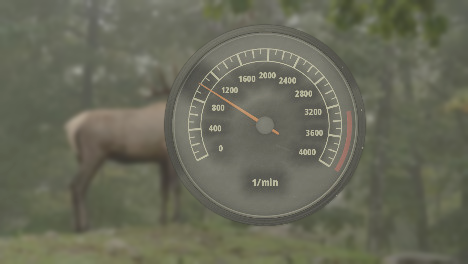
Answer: 1000rpm
